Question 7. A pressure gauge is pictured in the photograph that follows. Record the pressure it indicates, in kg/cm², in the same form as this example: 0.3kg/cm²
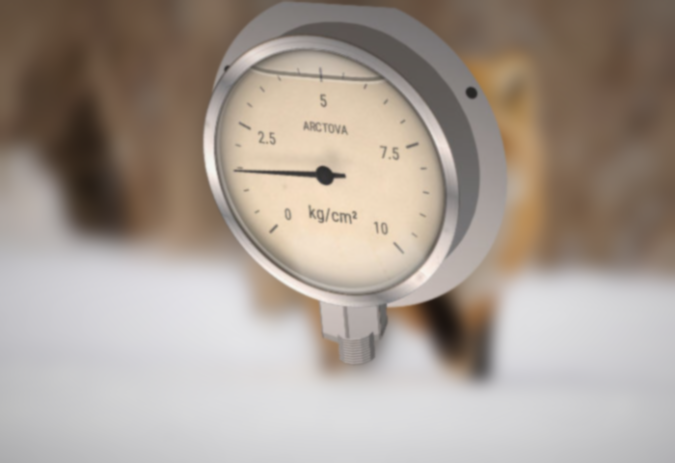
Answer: 1.5kg/cm²
